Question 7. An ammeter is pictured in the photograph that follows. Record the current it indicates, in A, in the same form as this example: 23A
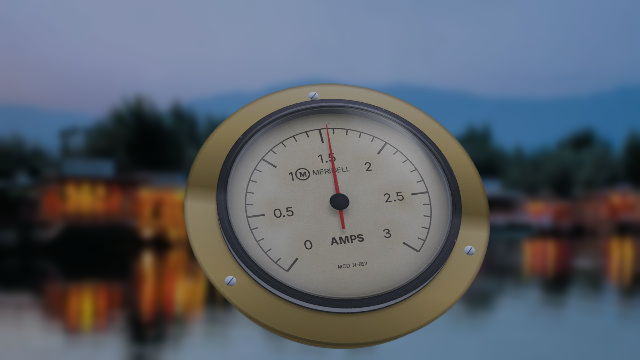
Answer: 1.55A
